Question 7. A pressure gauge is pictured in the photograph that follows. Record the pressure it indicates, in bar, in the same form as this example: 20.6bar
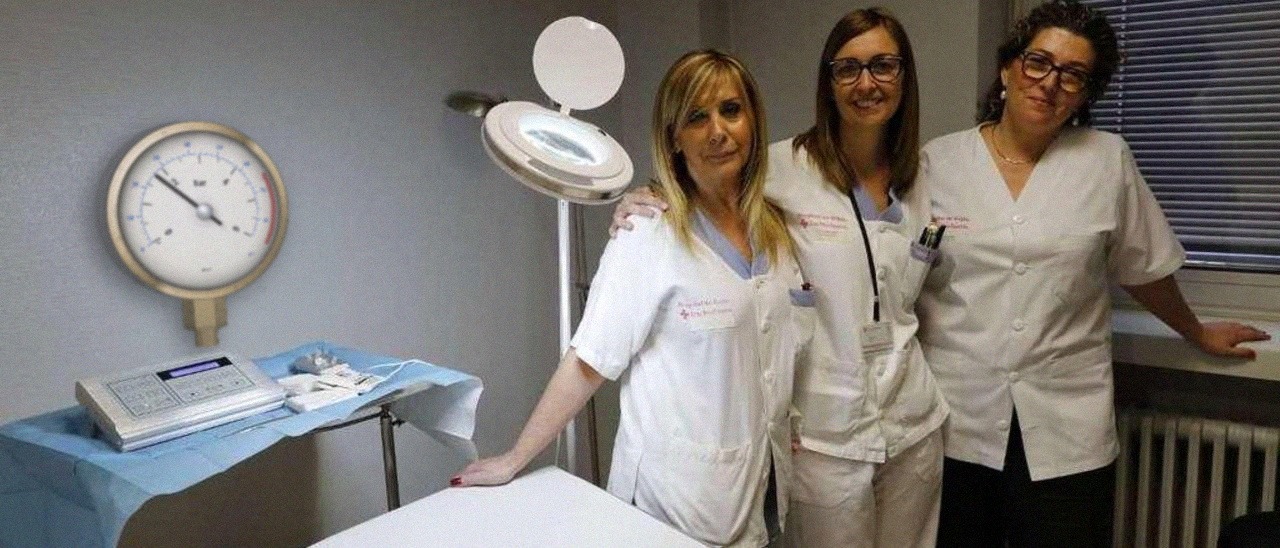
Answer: 1.75bar
